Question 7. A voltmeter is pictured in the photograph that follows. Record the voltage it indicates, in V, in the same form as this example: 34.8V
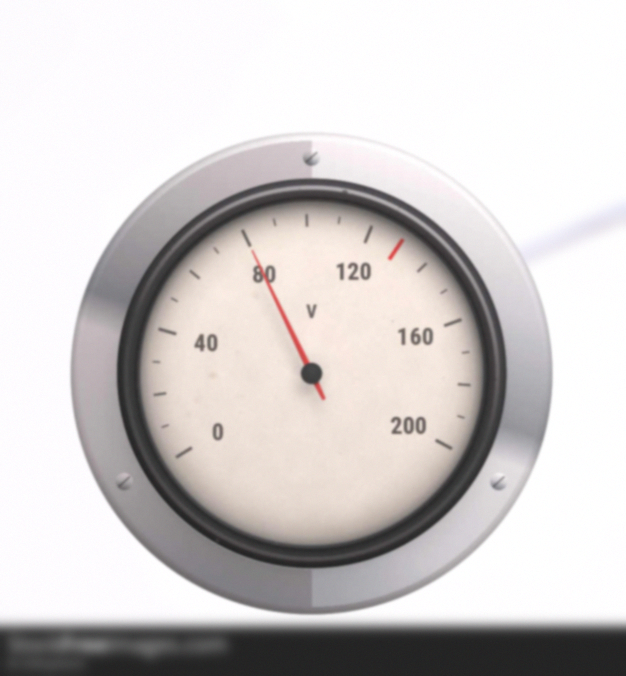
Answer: 80V
